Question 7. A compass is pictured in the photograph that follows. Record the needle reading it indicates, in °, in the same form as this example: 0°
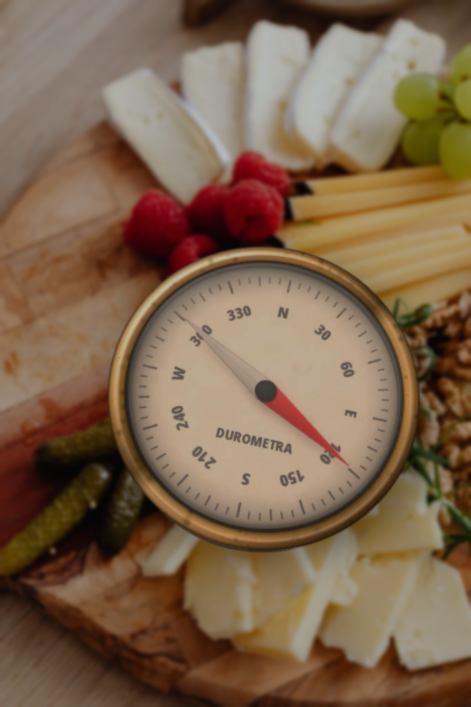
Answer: 120°
